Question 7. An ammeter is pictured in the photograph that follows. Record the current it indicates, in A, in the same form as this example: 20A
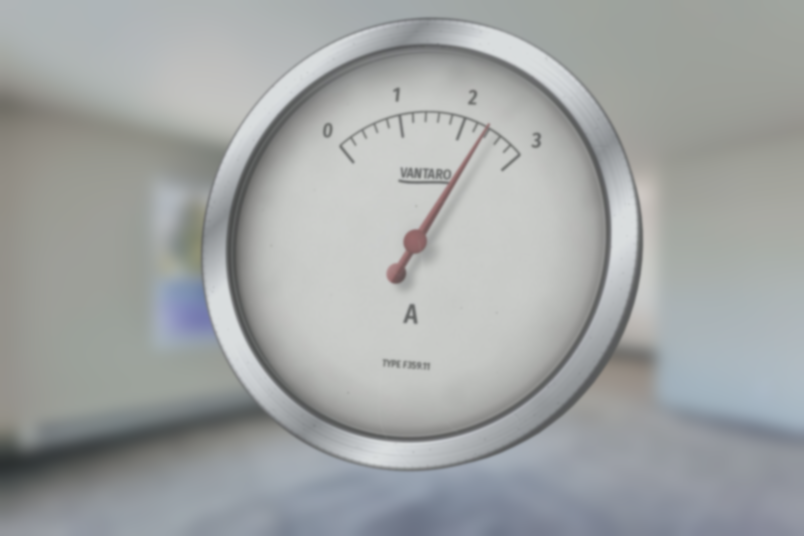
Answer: 2.4A
